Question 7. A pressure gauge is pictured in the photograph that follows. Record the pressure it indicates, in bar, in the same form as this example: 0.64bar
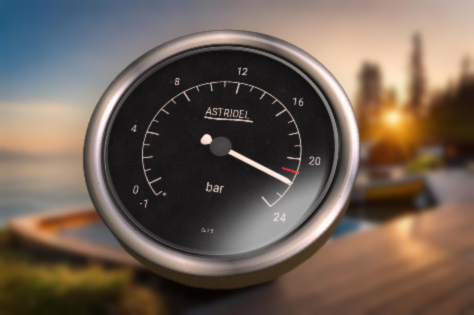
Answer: 22bar
